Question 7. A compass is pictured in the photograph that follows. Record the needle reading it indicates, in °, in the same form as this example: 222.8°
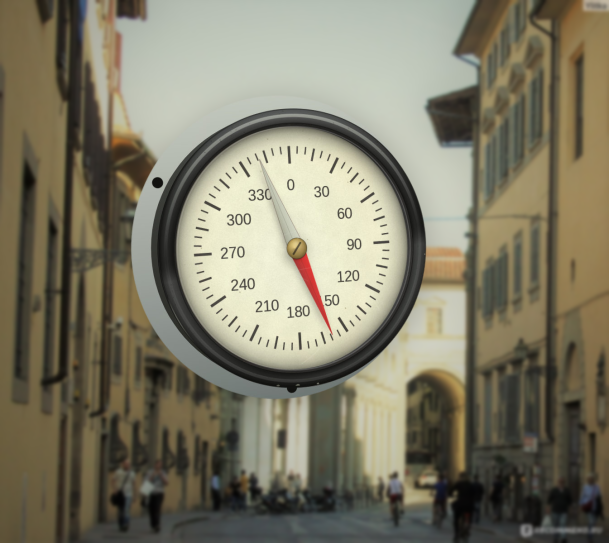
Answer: 160°
